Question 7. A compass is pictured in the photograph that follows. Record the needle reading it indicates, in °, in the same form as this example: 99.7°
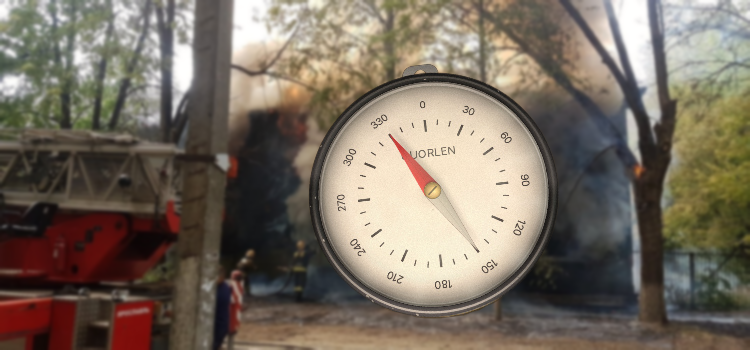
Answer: 330°
